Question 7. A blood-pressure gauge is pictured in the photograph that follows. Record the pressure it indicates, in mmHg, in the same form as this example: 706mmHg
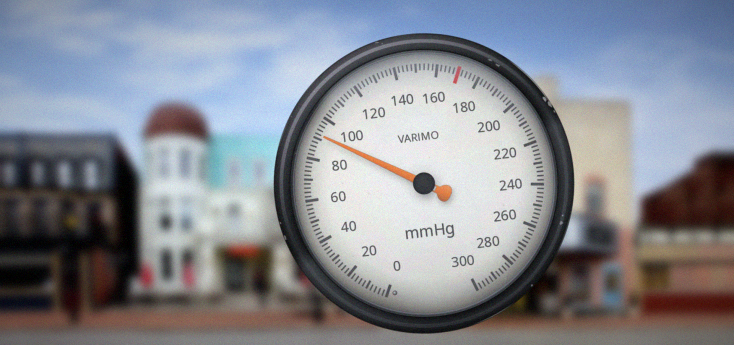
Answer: 92mmHg
